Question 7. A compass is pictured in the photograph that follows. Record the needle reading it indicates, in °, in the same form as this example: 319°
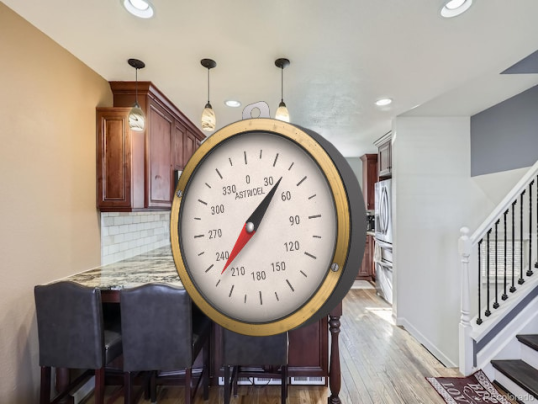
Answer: 225°
